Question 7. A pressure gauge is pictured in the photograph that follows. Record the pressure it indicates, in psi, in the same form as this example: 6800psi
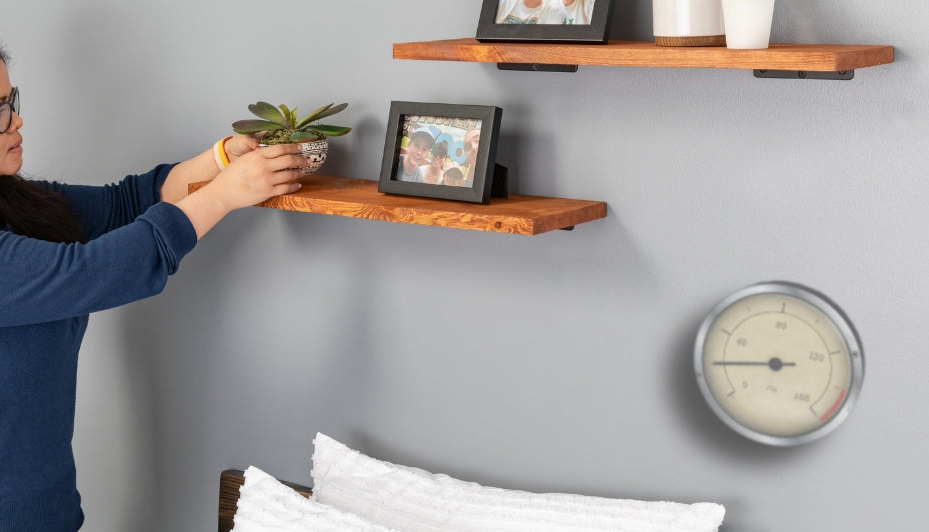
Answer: 20psi
